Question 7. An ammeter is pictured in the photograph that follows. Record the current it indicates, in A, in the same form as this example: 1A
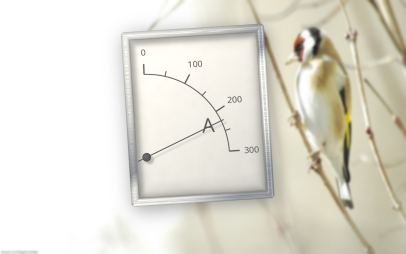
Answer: 225A
